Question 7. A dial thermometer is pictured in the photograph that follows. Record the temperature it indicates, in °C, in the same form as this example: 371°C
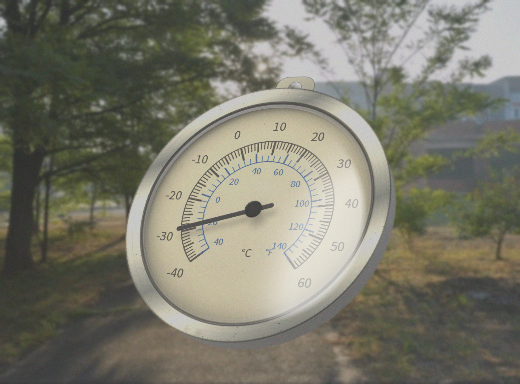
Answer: -30°C
